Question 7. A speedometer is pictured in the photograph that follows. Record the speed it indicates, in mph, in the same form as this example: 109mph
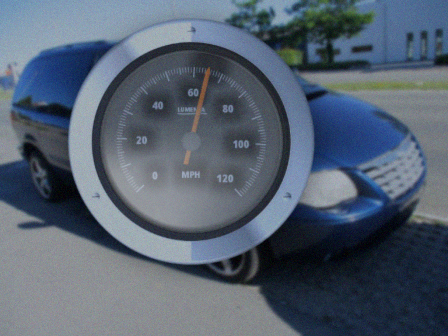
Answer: 65mph
